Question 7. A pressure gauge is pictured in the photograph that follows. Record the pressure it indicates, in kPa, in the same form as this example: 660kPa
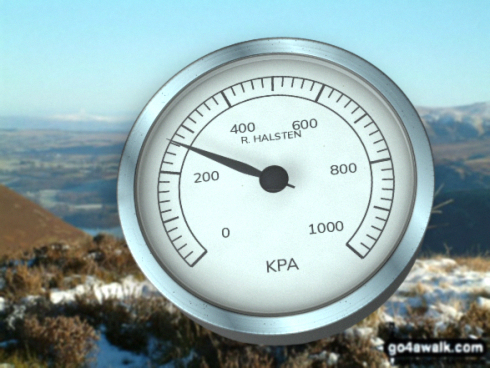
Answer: 260kPa
